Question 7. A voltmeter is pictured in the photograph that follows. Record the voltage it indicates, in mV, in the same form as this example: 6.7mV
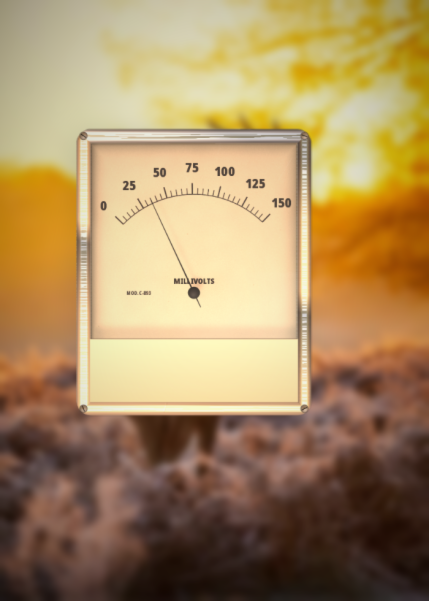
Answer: 35mV
